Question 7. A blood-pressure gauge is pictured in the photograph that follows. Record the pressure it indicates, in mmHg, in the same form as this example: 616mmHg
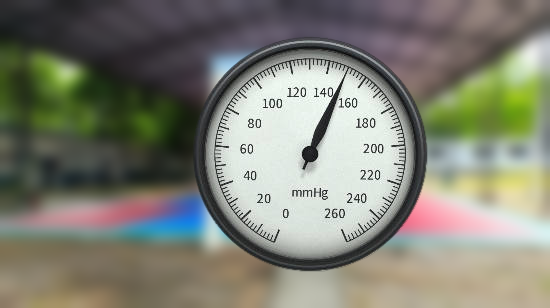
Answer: 150mmHg
